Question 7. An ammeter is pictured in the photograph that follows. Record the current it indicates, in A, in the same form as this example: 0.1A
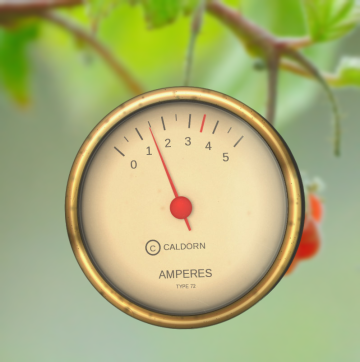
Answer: 1.5A
